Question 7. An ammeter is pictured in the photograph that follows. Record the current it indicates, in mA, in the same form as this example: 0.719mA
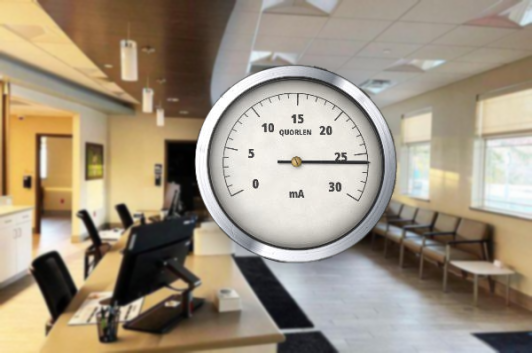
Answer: 26mA
